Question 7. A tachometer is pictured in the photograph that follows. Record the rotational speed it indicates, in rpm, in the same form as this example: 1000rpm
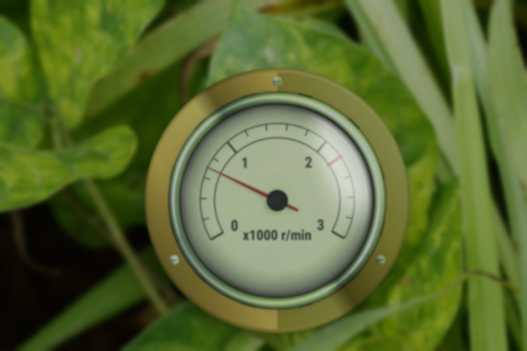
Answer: 700rpm
